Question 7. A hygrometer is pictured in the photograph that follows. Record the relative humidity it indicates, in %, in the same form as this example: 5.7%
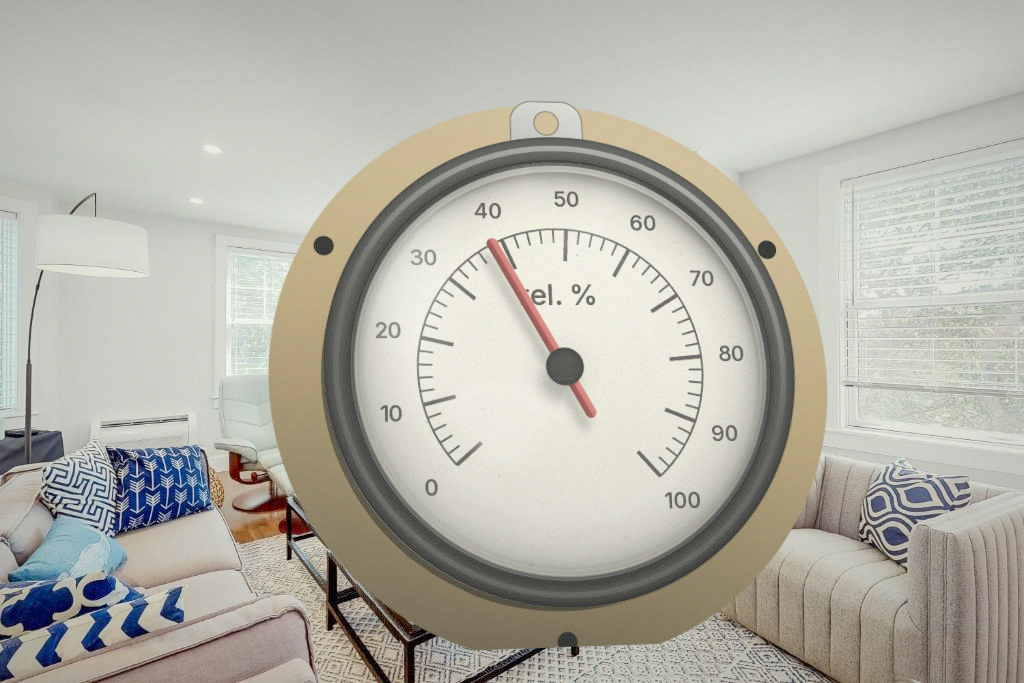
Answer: 38%
